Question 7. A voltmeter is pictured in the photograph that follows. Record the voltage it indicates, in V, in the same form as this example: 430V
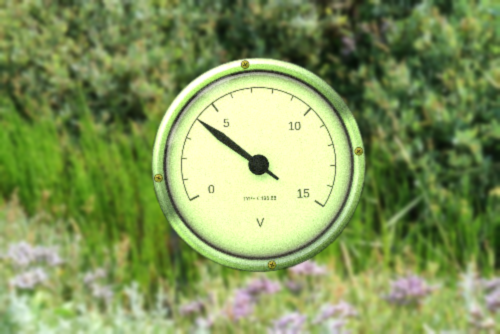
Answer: 4V
